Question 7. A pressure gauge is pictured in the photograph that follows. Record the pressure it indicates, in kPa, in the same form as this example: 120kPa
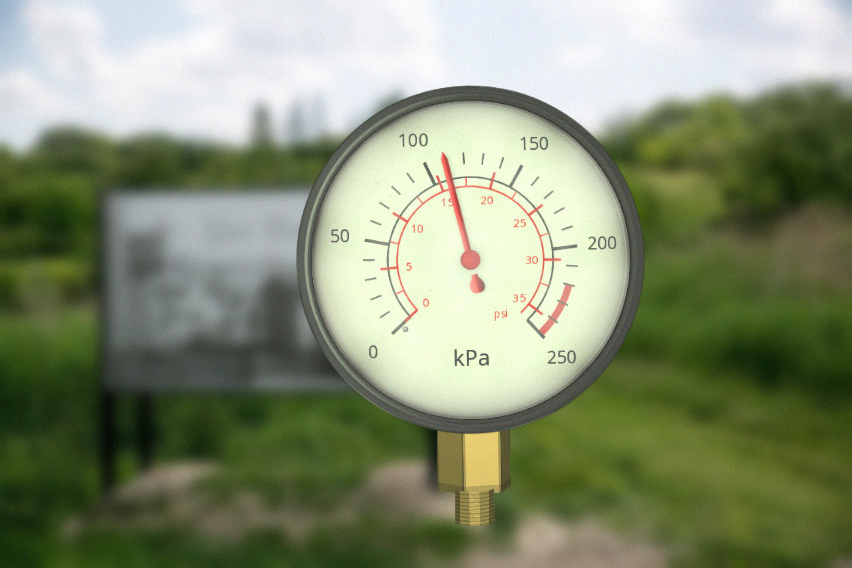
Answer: 110kPa
